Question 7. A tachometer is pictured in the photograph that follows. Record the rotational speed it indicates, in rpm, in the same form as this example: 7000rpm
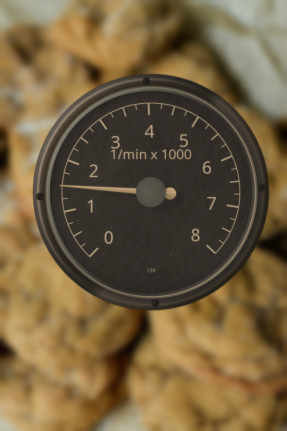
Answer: 1500rpm
